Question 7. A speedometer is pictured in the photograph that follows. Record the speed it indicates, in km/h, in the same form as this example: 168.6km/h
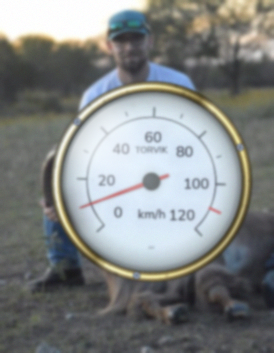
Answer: 10km/h
